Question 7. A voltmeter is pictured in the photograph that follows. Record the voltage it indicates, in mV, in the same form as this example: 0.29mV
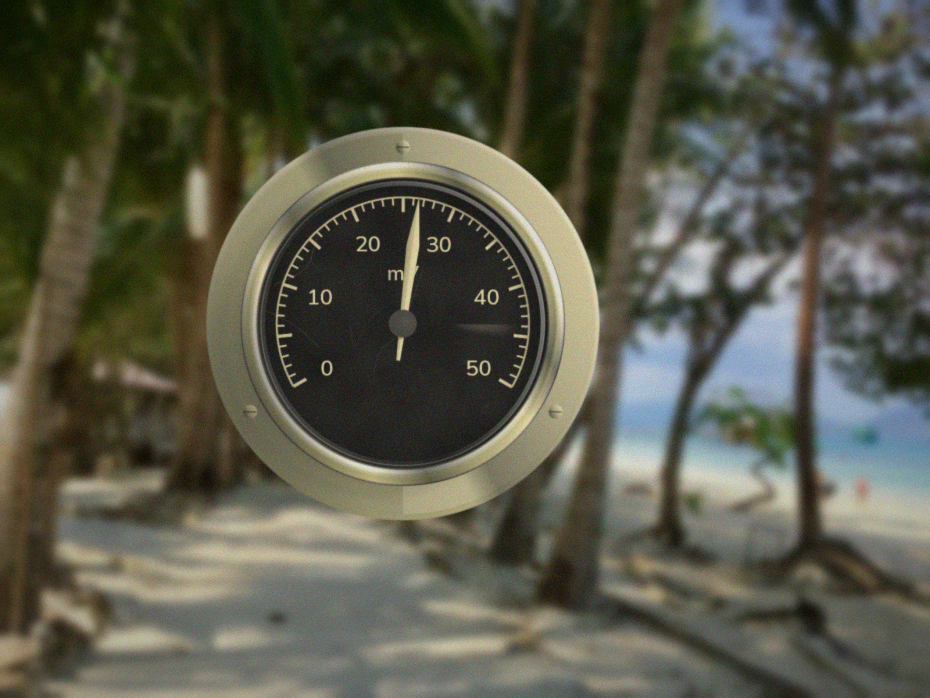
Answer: 26.5mV
